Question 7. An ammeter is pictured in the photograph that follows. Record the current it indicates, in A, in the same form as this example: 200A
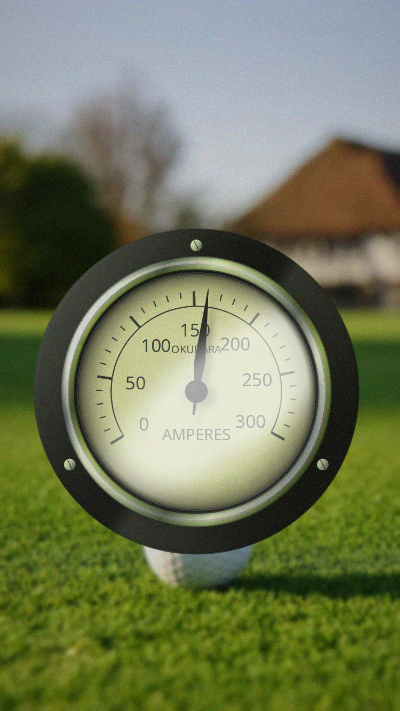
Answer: 160A
